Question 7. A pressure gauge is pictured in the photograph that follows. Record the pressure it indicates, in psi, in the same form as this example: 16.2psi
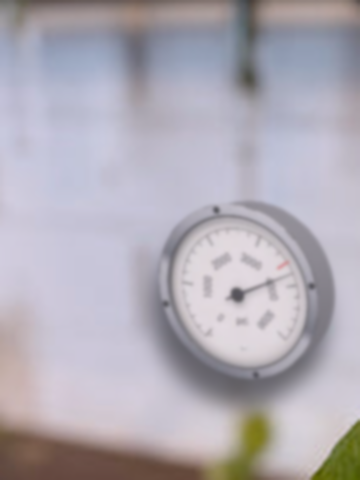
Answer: 3800psi
